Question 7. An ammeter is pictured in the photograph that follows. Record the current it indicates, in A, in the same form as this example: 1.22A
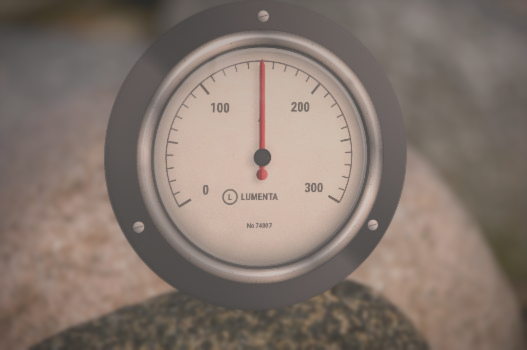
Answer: 150A
